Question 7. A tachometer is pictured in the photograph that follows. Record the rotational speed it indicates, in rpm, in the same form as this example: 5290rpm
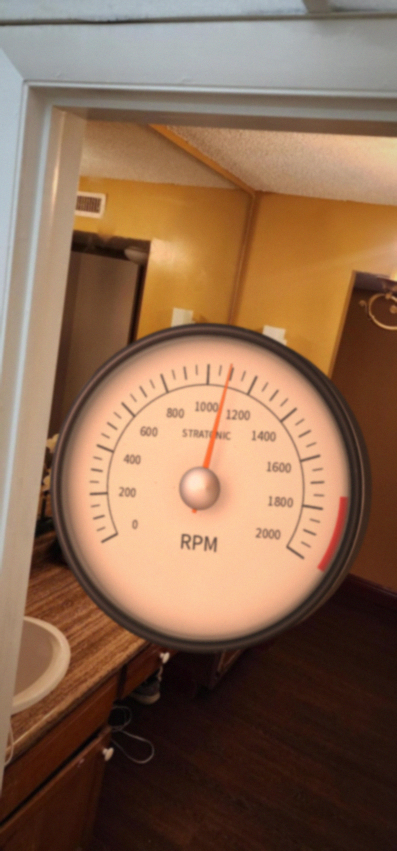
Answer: 1100rpm
